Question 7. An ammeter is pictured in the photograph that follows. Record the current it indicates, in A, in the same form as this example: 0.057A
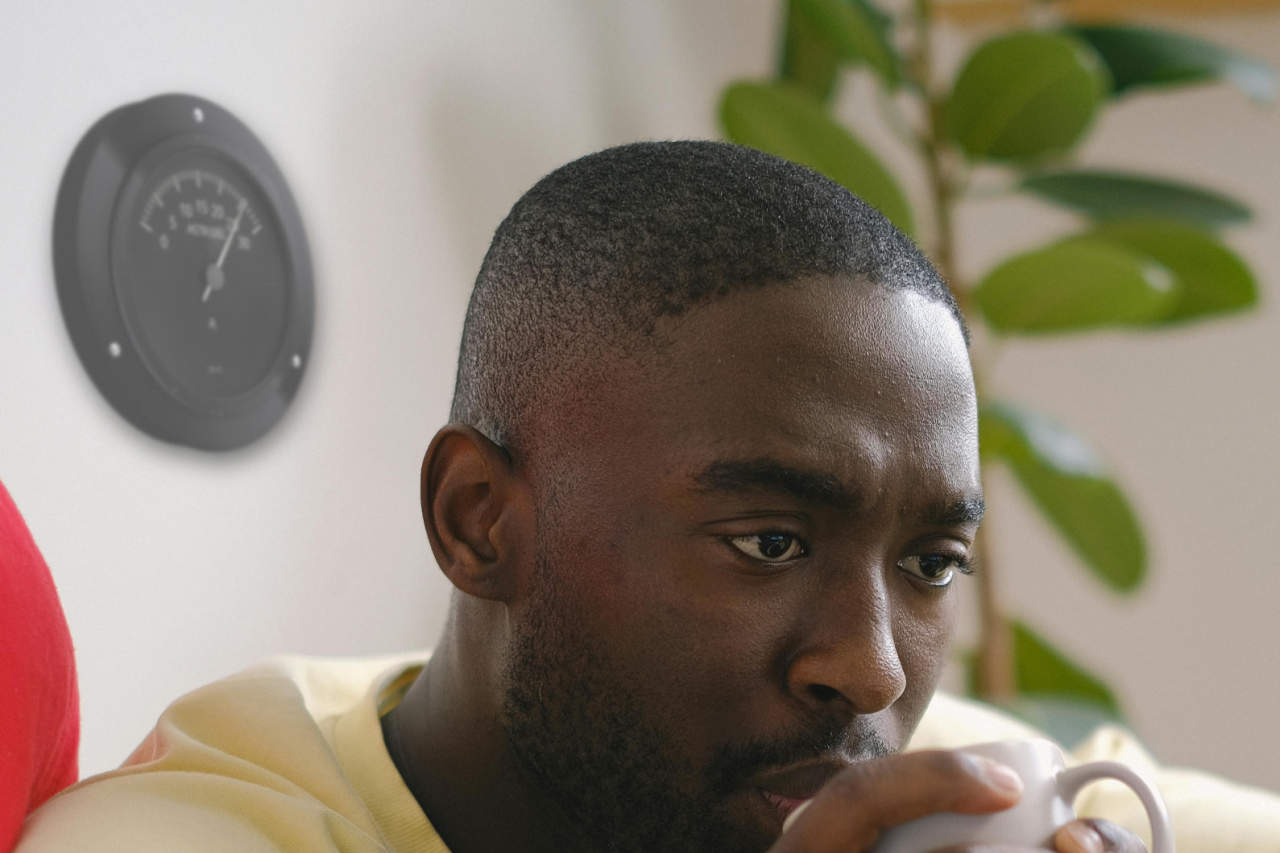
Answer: 25A
